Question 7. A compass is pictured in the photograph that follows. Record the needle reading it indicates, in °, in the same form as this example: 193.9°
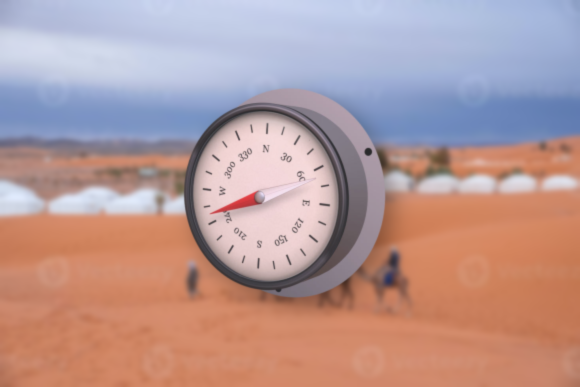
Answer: 247.5°
